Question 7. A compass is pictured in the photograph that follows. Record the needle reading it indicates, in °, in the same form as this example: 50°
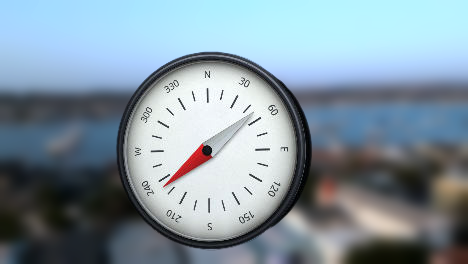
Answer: 232.5°
